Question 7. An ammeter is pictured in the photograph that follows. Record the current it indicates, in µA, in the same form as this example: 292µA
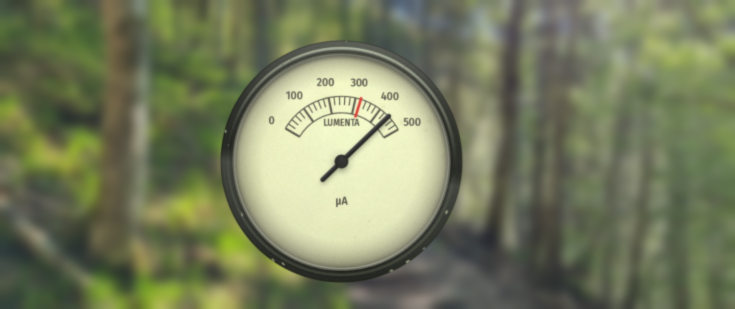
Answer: 440µA
